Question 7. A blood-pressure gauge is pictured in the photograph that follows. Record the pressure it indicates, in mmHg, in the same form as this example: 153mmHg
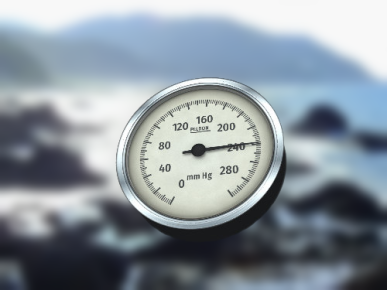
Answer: 240mmHg
